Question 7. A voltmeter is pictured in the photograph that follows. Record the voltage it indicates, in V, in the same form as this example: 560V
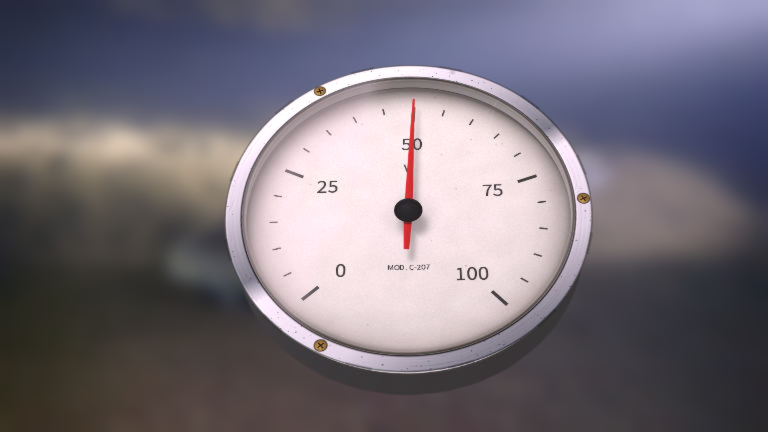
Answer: 50V
